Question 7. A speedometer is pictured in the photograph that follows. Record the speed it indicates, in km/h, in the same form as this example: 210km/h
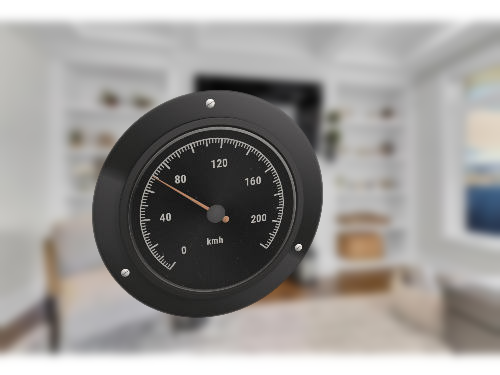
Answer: 70km/h
